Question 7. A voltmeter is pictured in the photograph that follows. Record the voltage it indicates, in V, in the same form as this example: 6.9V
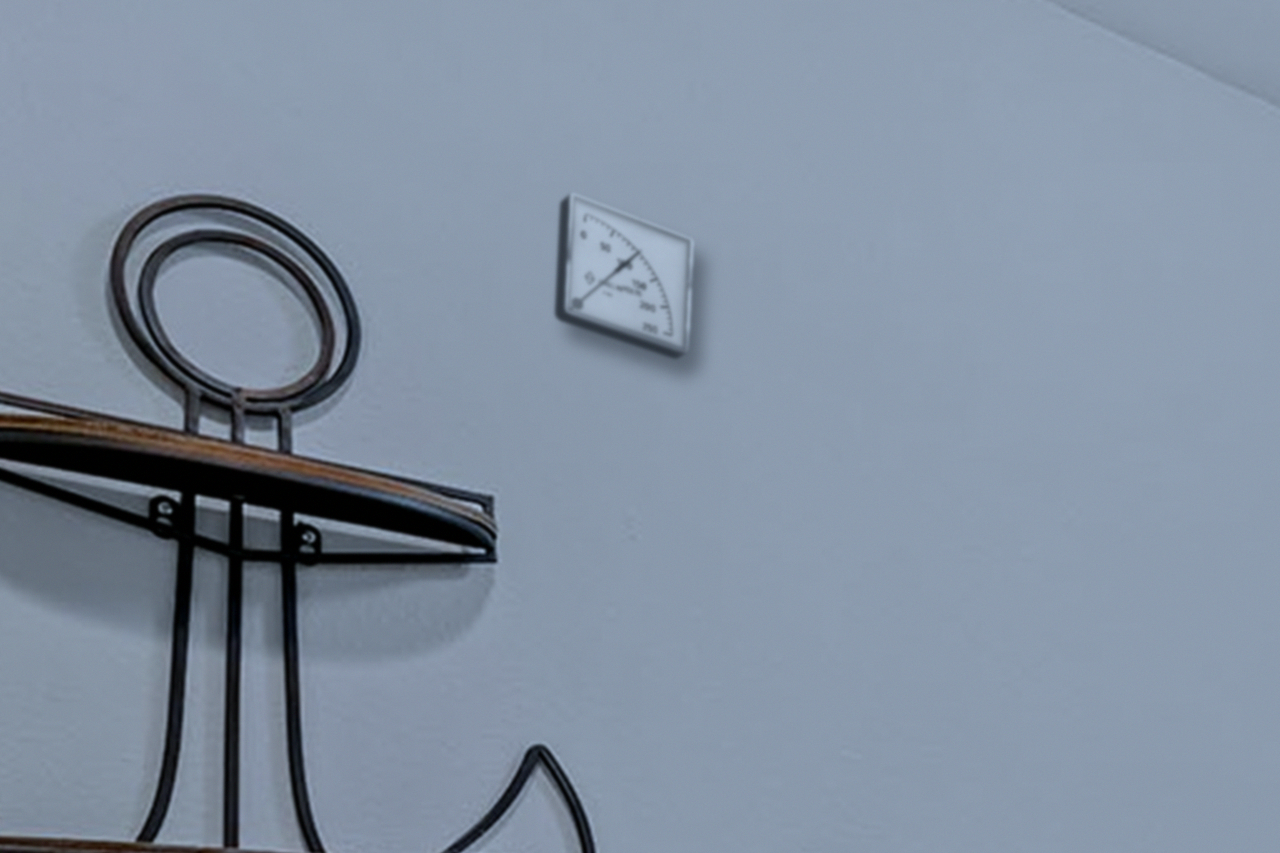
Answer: 100V
